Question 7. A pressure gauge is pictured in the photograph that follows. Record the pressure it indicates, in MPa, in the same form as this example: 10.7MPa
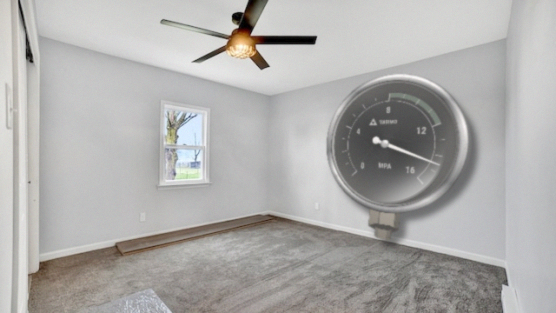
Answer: 14.5MPa
